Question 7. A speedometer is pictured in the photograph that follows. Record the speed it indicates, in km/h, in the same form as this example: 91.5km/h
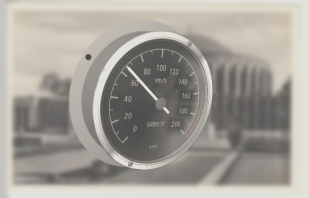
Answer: 65km/h
